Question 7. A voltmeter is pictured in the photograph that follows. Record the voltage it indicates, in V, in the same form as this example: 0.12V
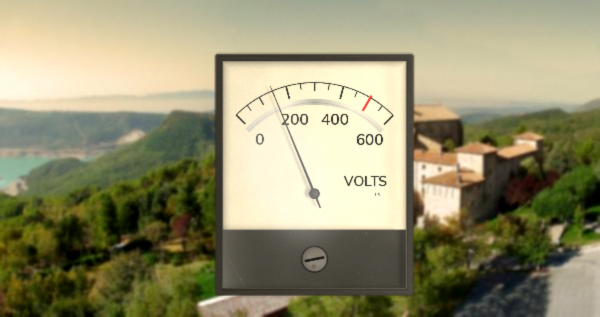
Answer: 150V
